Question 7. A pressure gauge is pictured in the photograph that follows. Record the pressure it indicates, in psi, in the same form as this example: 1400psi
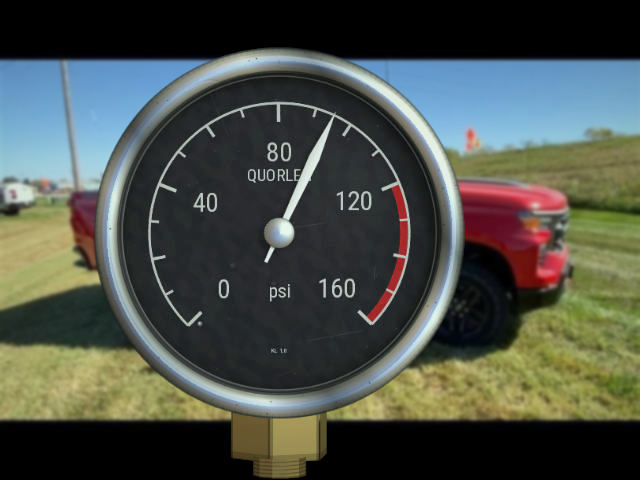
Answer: 95psi
